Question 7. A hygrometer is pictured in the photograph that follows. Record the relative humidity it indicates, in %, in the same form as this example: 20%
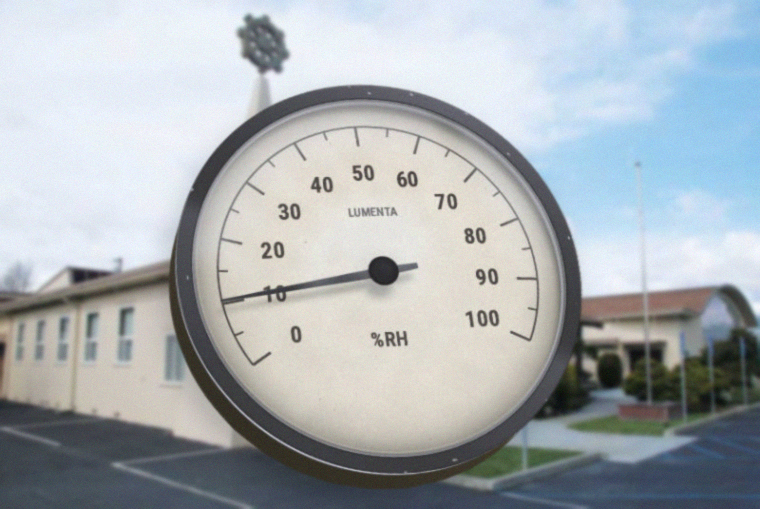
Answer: 10%
